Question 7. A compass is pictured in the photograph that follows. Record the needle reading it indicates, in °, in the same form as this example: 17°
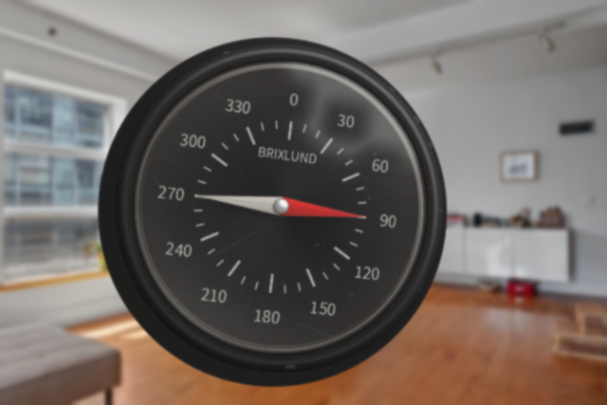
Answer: 90°
